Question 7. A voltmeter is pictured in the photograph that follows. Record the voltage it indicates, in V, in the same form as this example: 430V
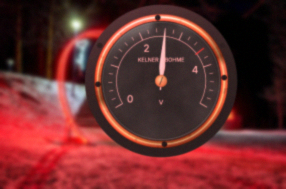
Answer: 2.6V
